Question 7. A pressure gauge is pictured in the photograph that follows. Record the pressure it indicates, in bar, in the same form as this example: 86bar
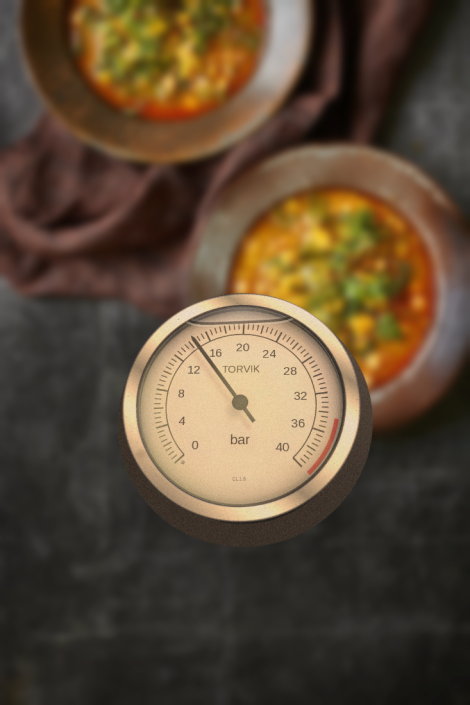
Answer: 14.5bar
